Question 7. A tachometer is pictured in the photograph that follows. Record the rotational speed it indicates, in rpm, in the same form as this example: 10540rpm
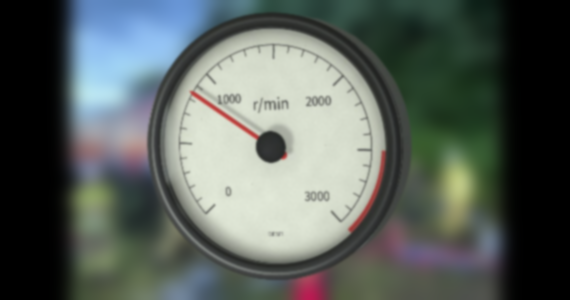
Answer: 850rpm
